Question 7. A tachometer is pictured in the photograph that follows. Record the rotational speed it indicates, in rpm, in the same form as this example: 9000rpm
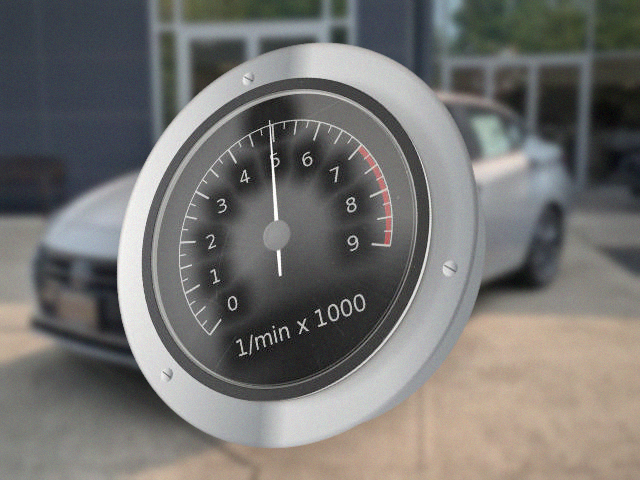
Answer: 5000rpm
